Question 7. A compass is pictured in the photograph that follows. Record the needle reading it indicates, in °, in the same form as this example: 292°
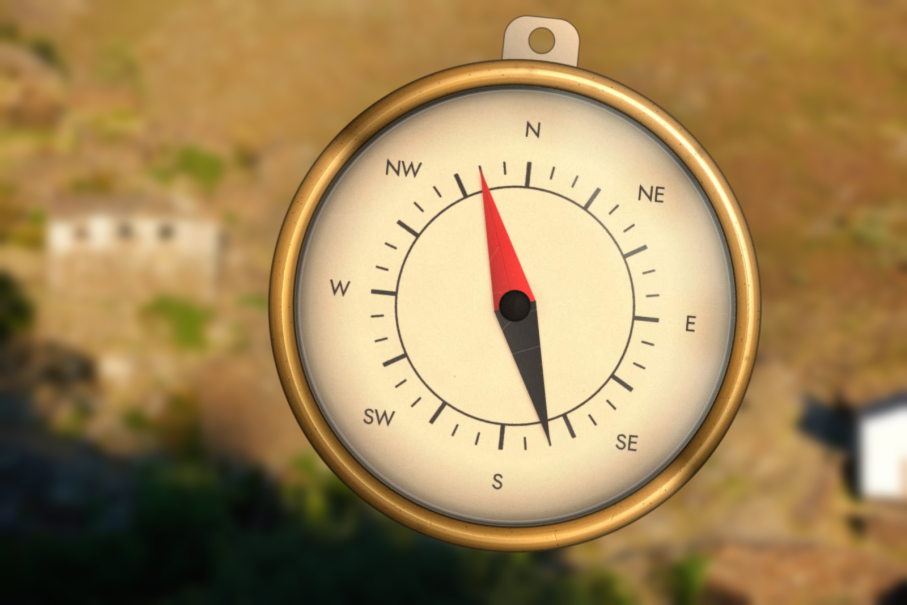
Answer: 340°
